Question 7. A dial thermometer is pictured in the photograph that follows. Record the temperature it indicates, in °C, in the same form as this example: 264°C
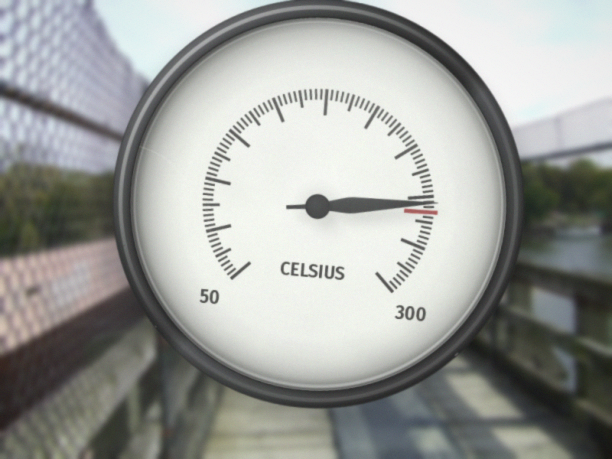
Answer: 252.5°C
